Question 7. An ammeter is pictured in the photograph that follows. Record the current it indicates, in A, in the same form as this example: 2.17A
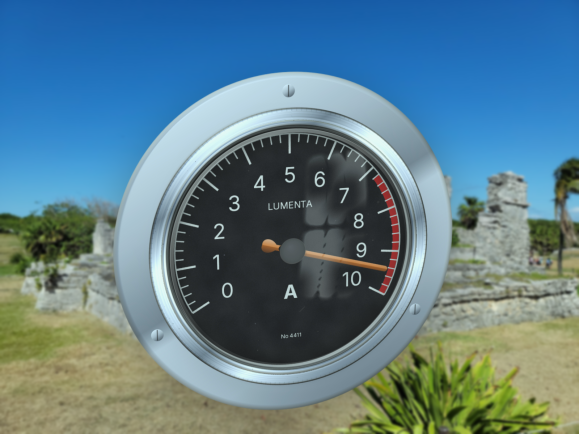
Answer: 9.4A
